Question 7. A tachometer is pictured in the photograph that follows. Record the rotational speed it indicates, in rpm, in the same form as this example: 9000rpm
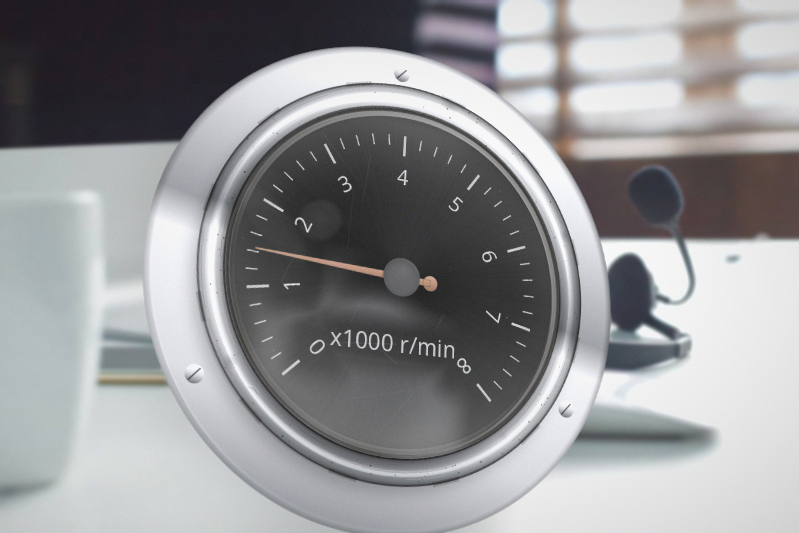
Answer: 1400rpm
